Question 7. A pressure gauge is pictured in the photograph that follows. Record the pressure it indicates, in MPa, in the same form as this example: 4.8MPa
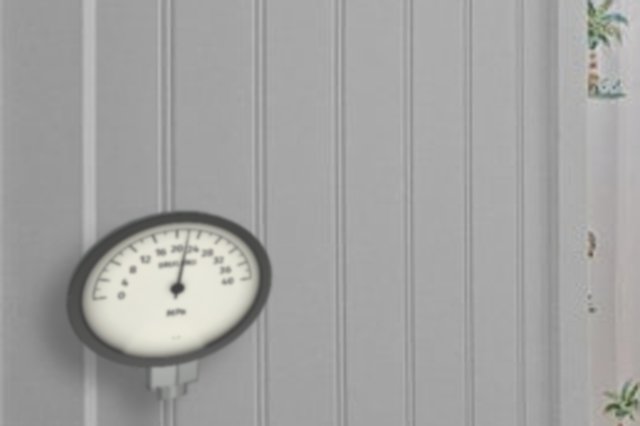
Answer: 22MPa
